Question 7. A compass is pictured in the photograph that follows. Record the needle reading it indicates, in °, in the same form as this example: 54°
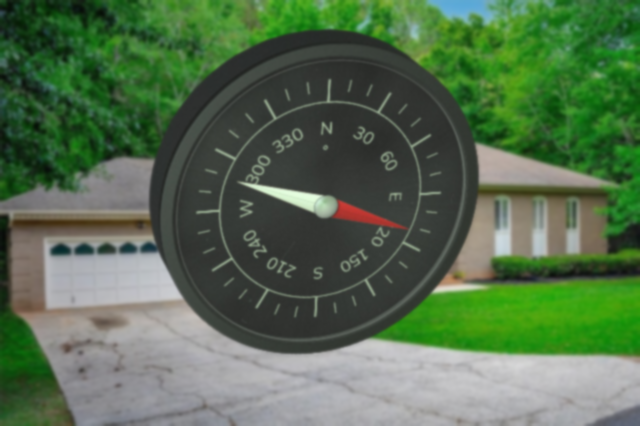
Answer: 110°
